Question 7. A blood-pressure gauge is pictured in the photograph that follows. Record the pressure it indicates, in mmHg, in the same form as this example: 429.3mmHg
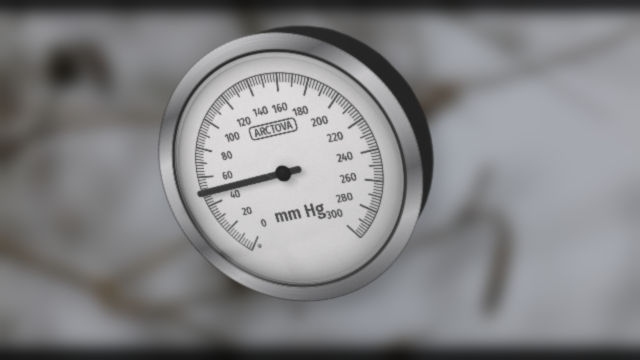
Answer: 50mmHg
